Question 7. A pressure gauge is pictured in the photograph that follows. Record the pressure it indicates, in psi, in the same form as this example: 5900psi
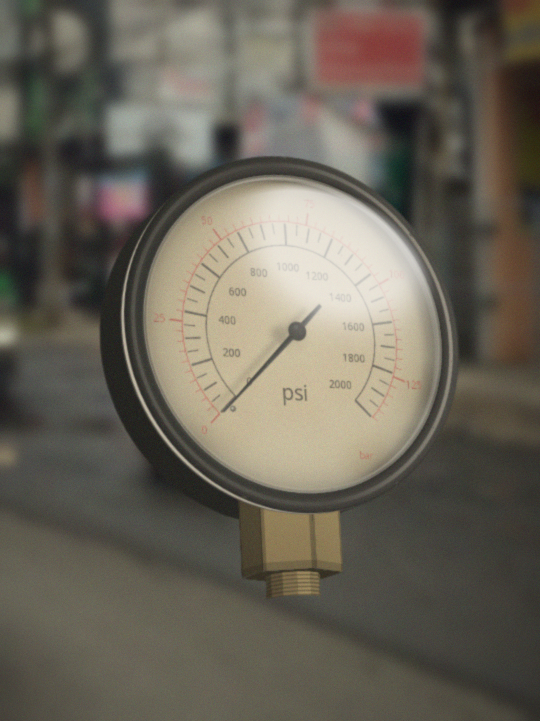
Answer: 0psi
